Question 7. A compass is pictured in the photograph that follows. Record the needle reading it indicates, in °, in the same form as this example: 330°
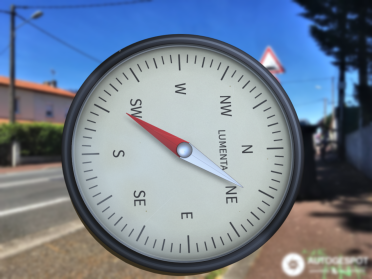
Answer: 215°
